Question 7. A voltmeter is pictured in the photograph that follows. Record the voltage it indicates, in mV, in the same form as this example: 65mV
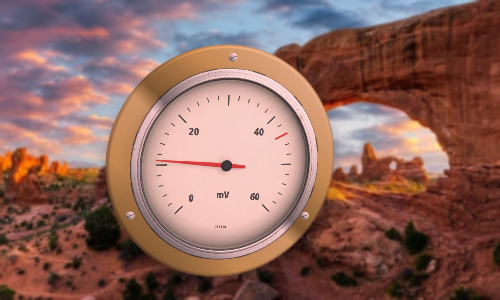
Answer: 11mV
